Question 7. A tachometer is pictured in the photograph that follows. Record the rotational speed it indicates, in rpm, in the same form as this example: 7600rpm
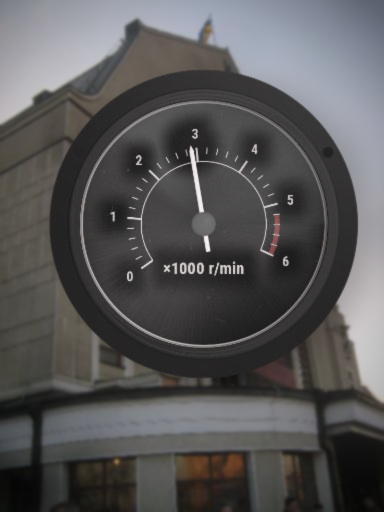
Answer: 2900rpm
